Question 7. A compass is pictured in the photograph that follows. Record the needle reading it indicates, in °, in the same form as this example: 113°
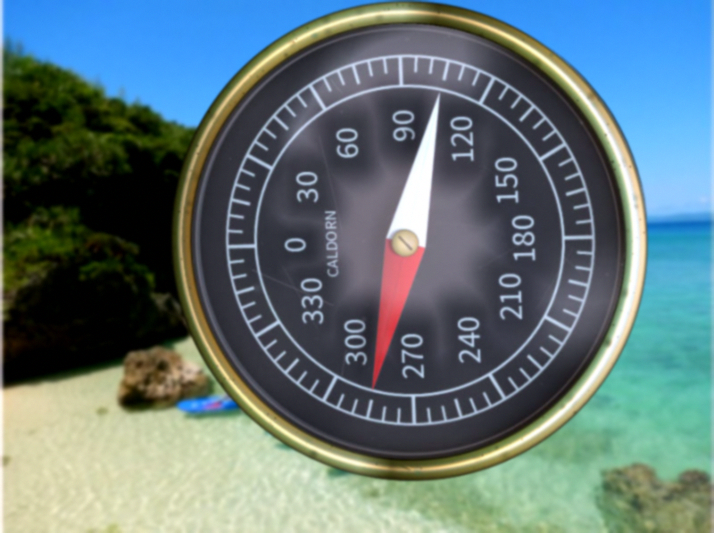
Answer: 285°
